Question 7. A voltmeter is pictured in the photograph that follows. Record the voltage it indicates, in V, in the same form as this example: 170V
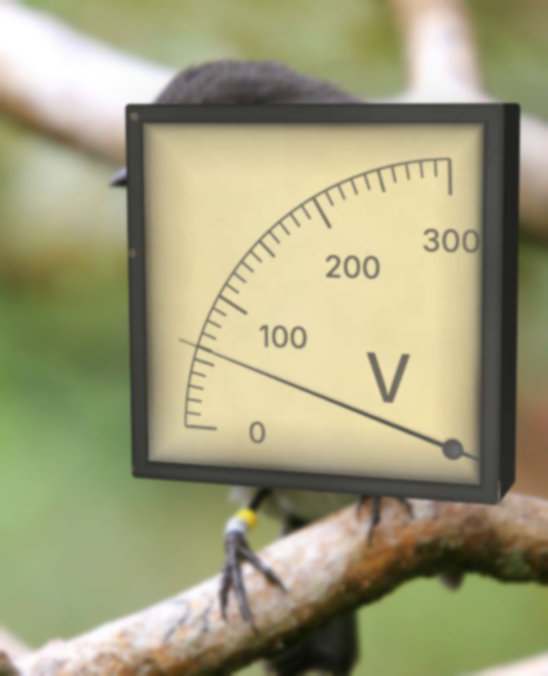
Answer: 60V
